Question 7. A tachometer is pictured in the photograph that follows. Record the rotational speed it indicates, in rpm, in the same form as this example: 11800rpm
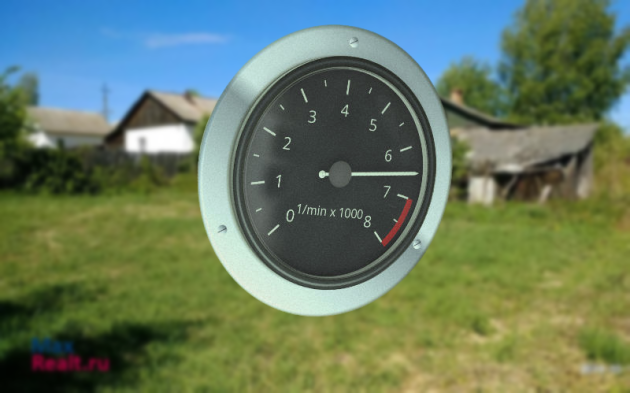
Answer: 6500rpm
